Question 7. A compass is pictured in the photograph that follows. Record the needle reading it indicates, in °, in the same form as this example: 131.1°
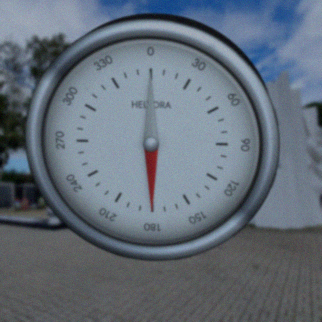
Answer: 180°
